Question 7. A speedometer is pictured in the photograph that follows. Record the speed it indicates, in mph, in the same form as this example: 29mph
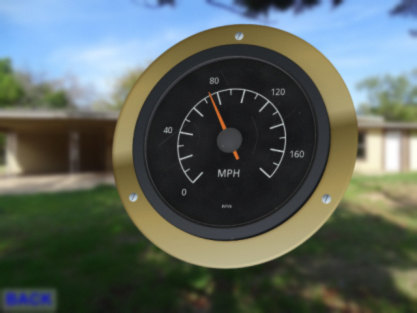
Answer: 75mph
